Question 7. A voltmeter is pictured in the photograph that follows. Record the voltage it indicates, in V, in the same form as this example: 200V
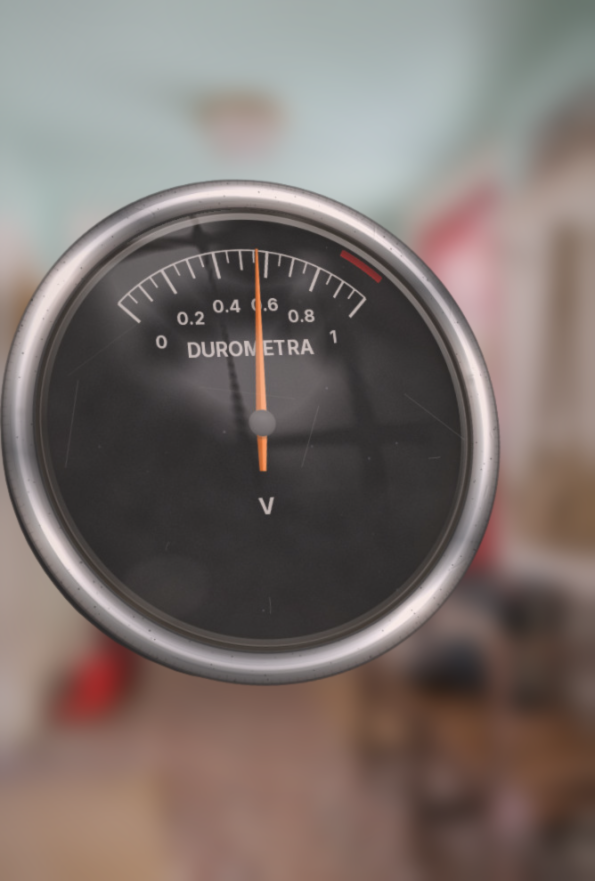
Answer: 0.55V
